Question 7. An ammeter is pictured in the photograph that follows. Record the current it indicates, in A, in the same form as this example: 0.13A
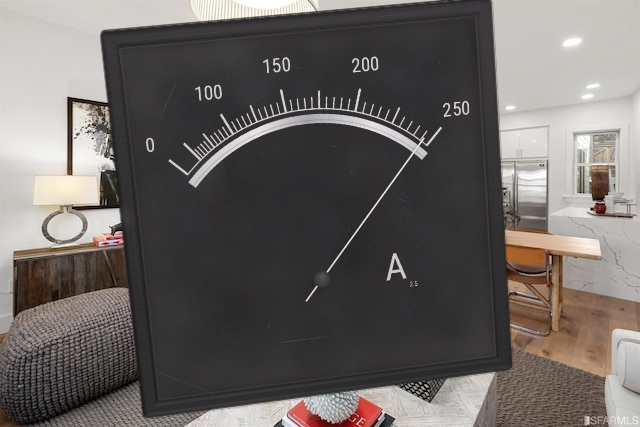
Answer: 245A
